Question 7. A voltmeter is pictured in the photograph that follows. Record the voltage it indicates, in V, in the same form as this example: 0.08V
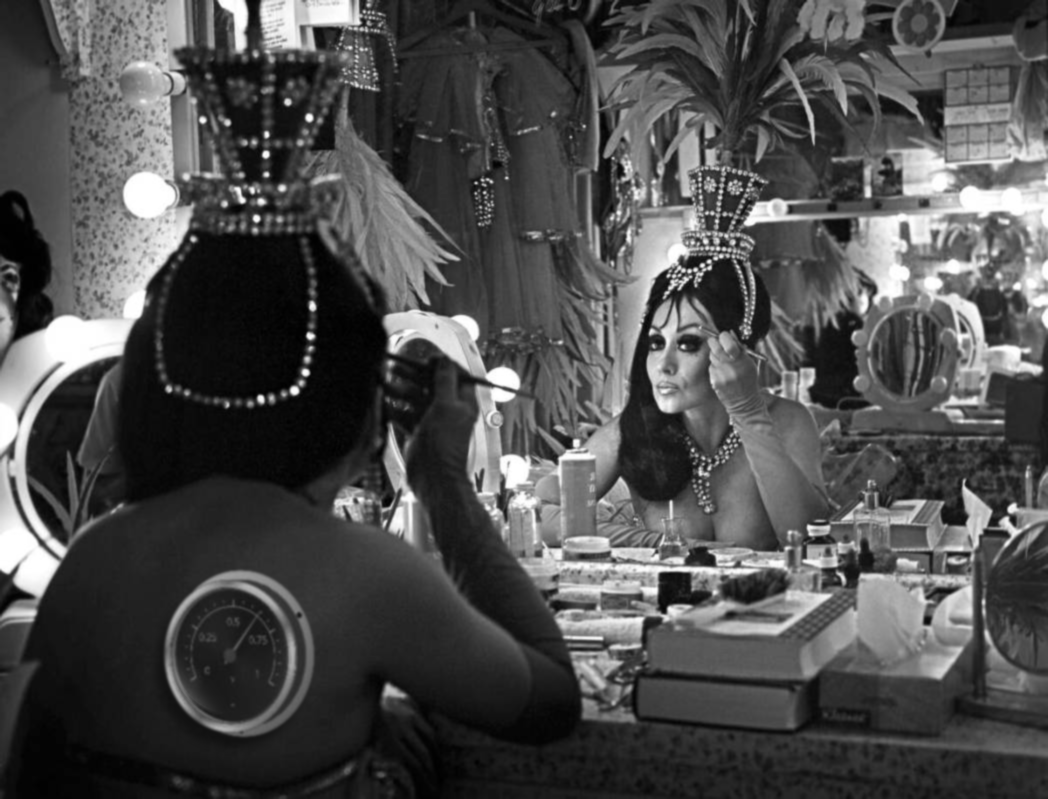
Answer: 0.65V
